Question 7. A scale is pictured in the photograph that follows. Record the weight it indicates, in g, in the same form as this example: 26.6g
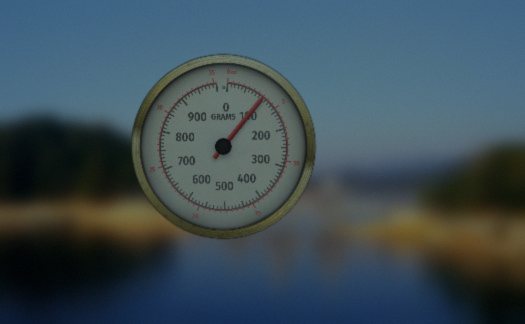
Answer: 100g
